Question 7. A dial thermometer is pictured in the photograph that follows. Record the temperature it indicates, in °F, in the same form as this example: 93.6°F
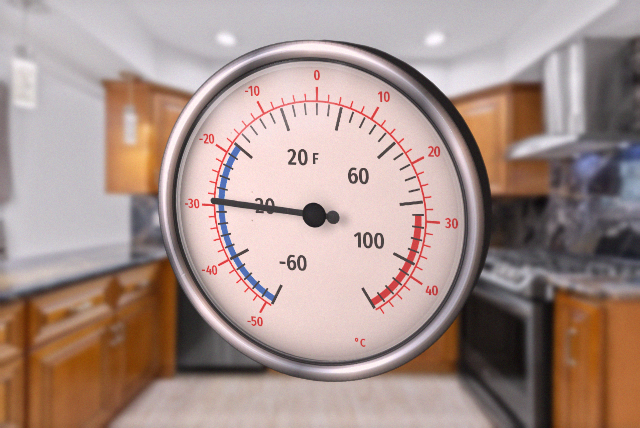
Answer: -20°F
